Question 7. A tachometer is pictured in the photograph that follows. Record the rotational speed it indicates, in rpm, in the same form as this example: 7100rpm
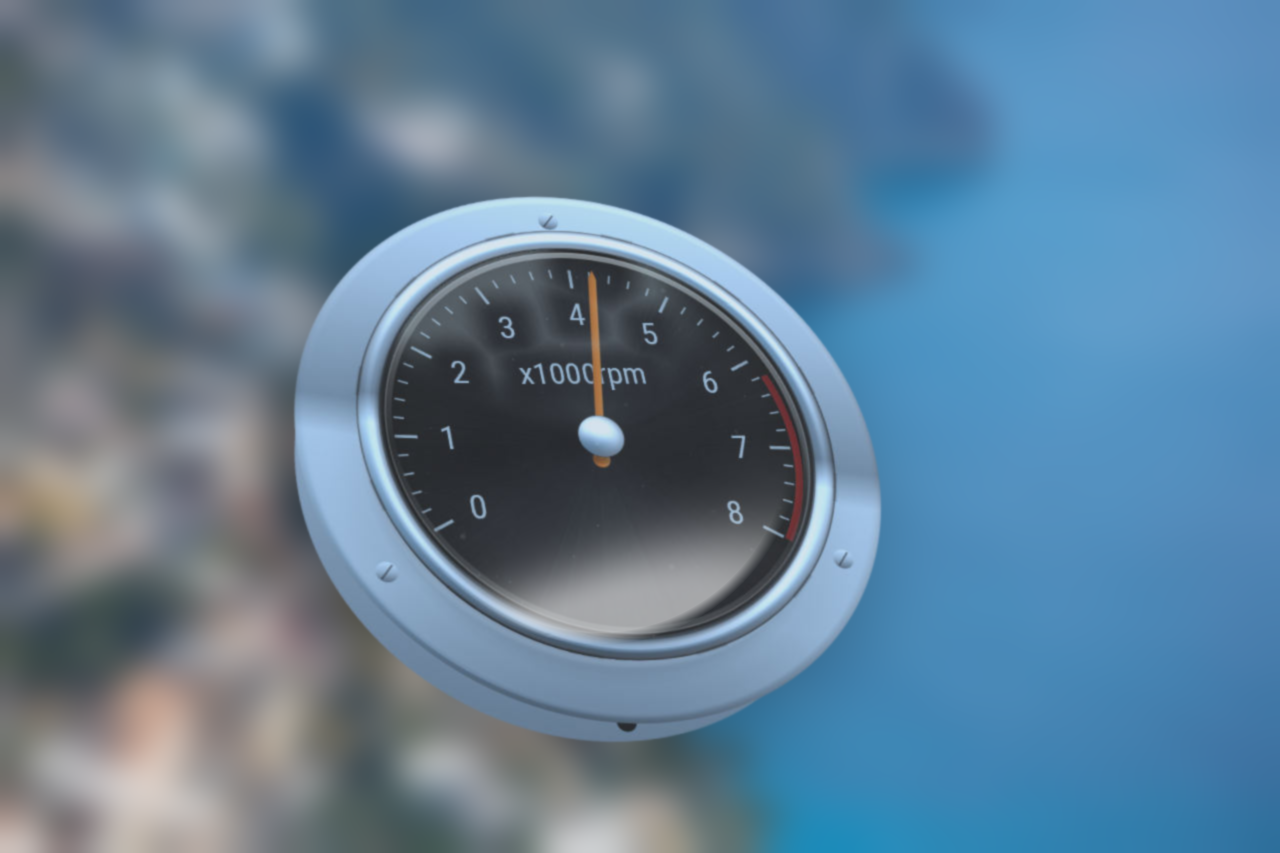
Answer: 4200rpm
